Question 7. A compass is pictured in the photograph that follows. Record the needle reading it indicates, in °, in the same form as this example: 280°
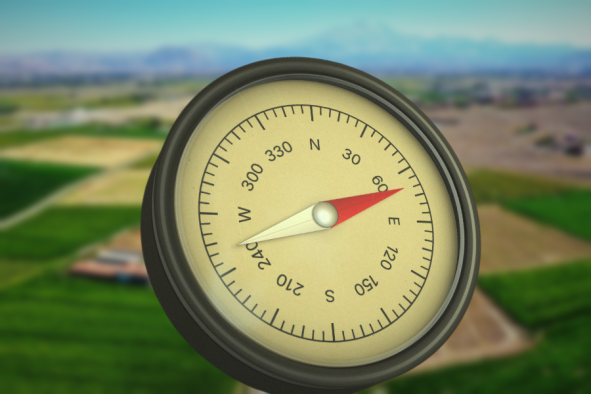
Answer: 70°
